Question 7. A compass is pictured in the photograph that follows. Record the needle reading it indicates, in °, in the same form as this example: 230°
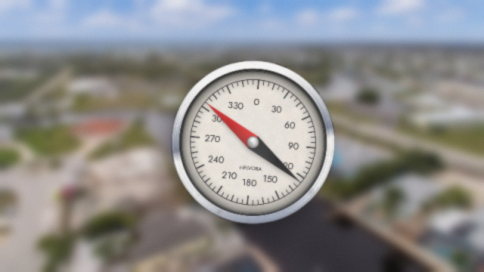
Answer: 305°
